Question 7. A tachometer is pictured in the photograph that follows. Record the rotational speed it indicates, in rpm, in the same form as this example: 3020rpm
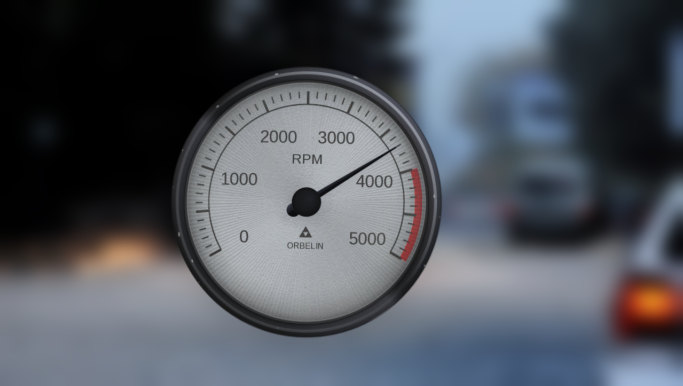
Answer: 3700rpm
